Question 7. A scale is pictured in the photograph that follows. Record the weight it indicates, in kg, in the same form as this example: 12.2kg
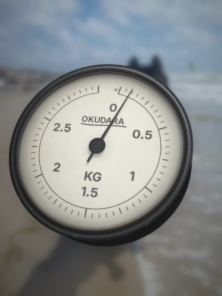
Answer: 0.1kg
